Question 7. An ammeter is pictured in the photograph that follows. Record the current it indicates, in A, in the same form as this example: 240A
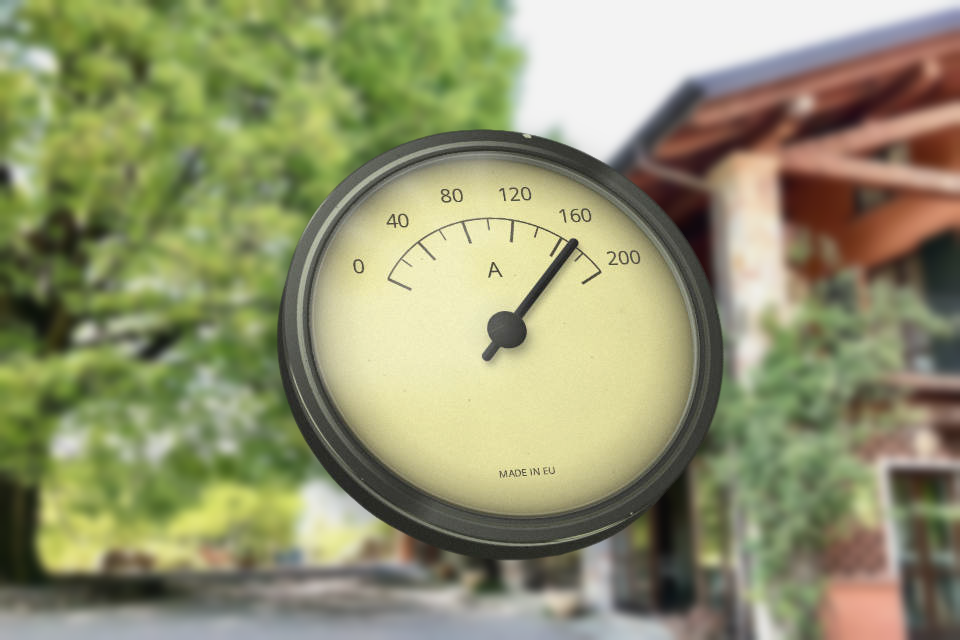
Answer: 170A
